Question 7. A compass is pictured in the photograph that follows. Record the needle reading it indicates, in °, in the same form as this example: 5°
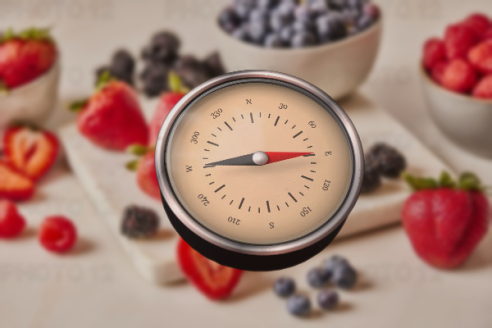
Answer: 90°
